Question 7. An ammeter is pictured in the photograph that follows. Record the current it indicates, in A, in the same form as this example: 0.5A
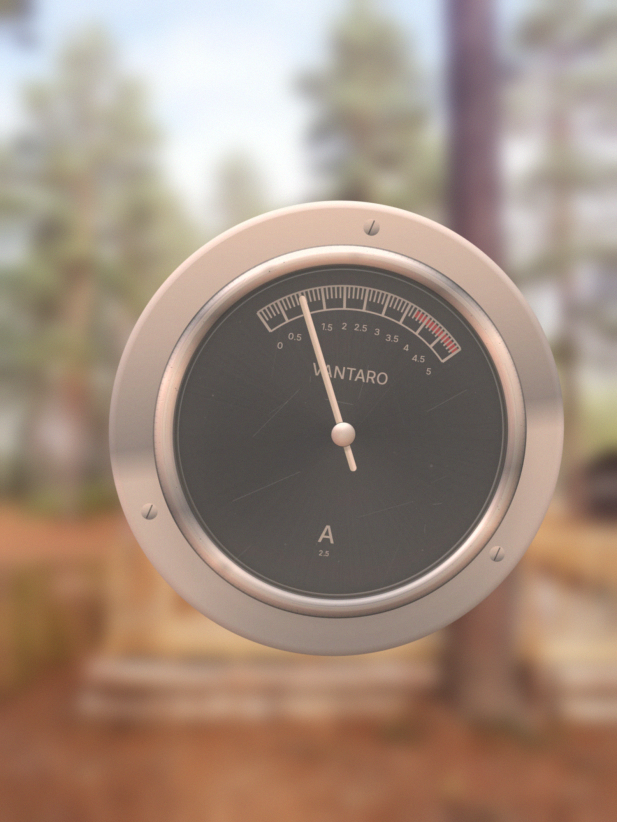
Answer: 1A
